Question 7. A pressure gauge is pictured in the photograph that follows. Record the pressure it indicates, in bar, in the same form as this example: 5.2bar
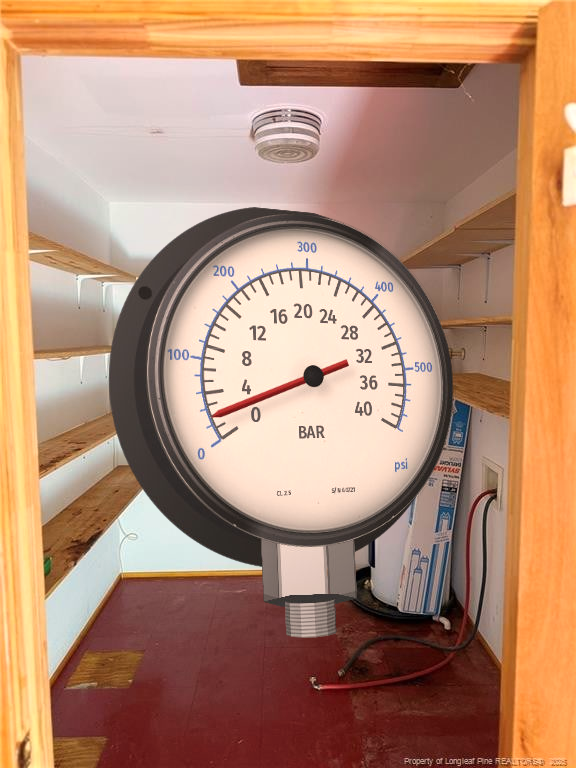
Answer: 2bar
